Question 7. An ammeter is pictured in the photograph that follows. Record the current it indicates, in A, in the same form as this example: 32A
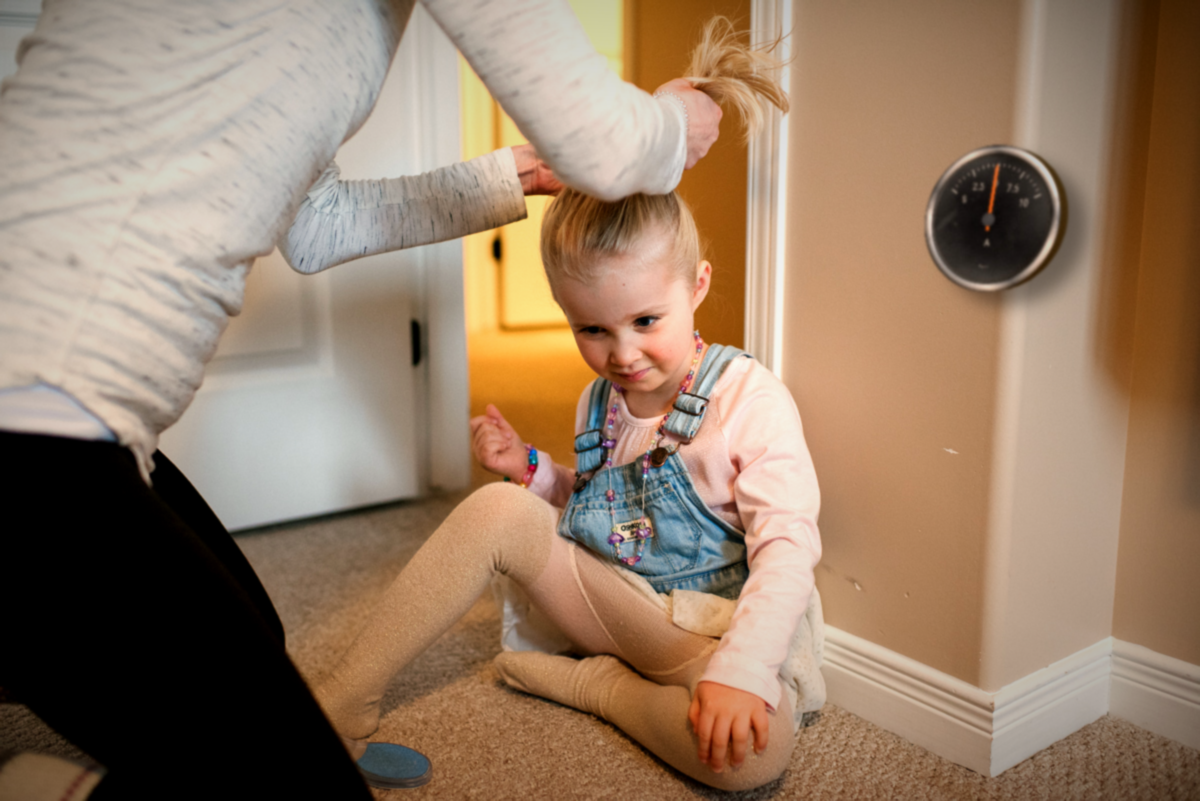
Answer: 5A
